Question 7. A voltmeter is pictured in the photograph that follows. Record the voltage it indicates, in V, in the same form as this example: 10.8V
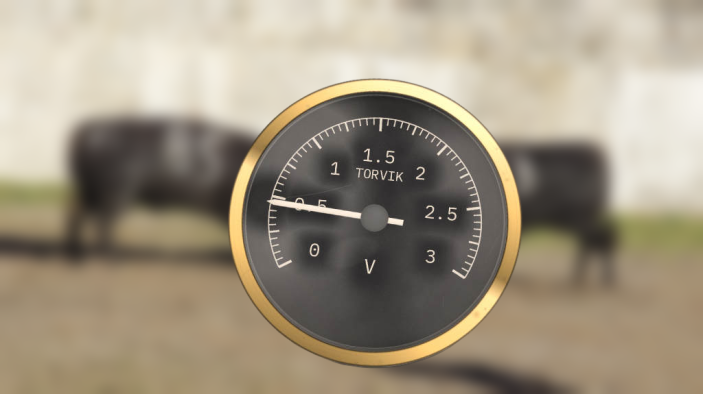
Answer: 0.45V
